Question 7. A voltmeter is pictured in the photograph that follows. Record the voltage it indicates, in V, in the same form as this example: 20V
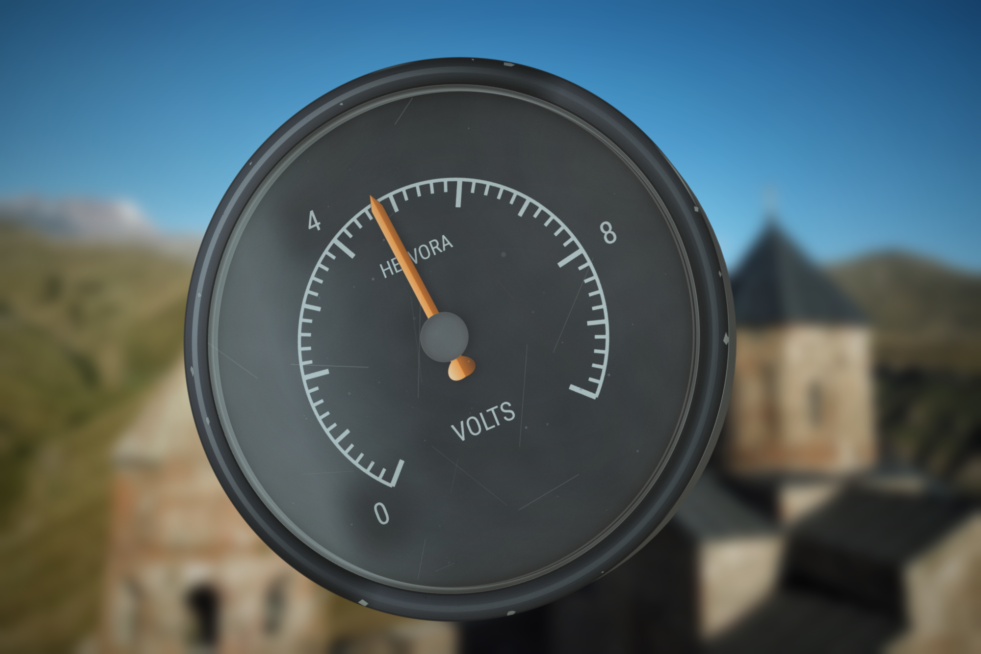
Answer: 4.8V
